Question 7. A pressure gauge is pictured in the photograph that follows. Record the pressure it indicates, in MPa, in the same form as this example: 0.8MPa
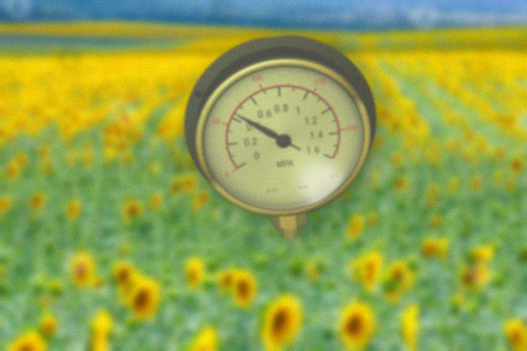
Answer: 0.45MPa
